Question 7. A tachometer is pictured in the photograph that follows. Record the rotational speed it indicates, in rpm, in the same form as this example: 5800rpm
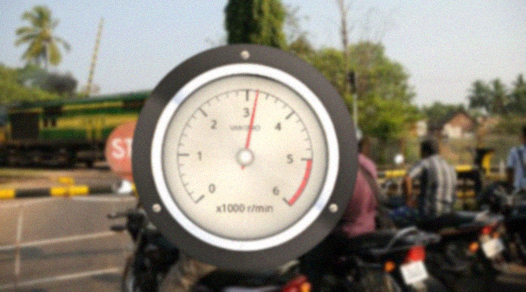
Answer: 3200rpm
